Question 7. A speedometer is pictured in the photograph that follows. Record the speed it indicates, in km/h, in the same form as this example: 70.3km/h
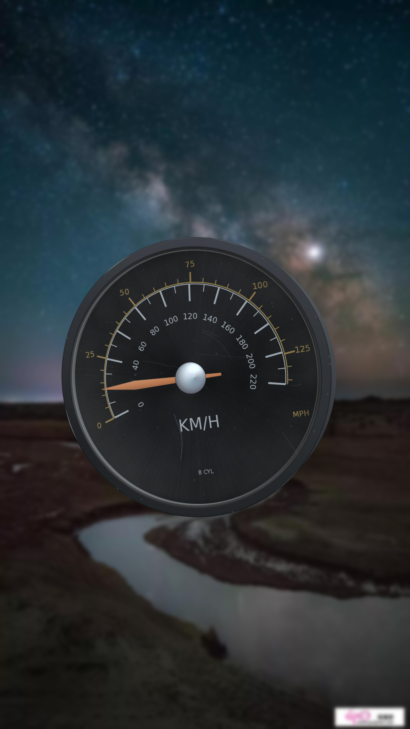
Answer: 20km/h
